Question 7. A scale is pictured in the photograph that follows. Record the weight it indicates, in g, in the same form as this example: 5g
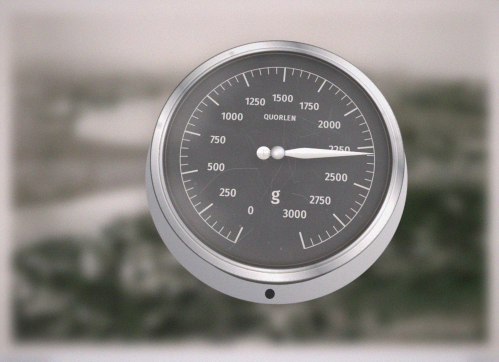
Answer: 2300g
